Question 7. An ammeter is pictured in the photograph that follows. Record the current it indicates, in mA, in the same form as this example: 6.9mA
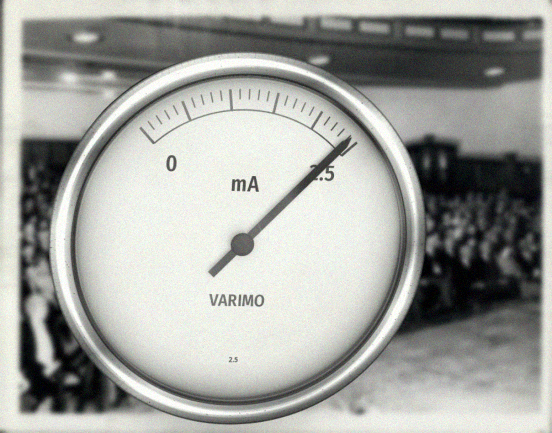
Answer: 2.4mA
